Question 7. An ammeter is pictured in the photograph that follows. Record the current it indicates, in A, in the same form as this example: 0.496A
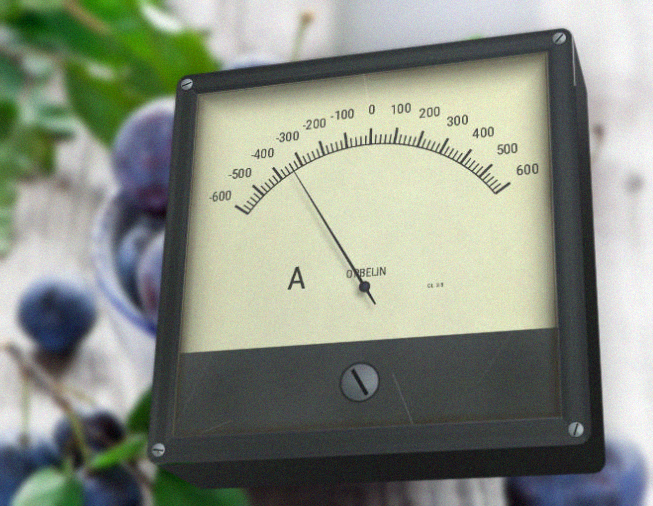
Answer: -340A
